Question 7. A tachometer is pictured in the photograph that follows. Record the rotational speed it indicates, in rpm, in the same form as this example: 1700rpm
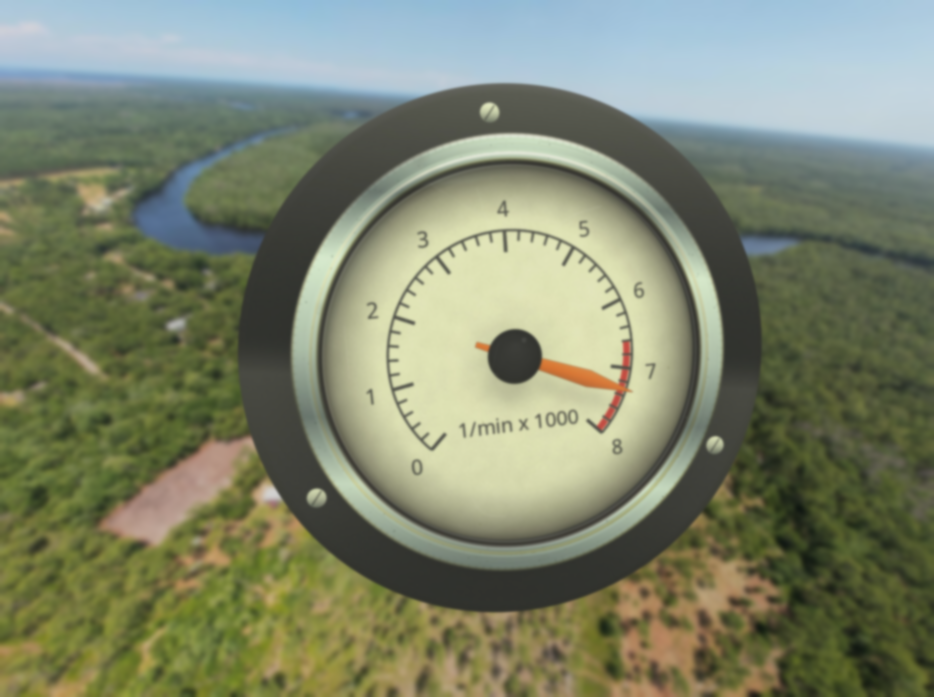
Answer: 7300rpm
